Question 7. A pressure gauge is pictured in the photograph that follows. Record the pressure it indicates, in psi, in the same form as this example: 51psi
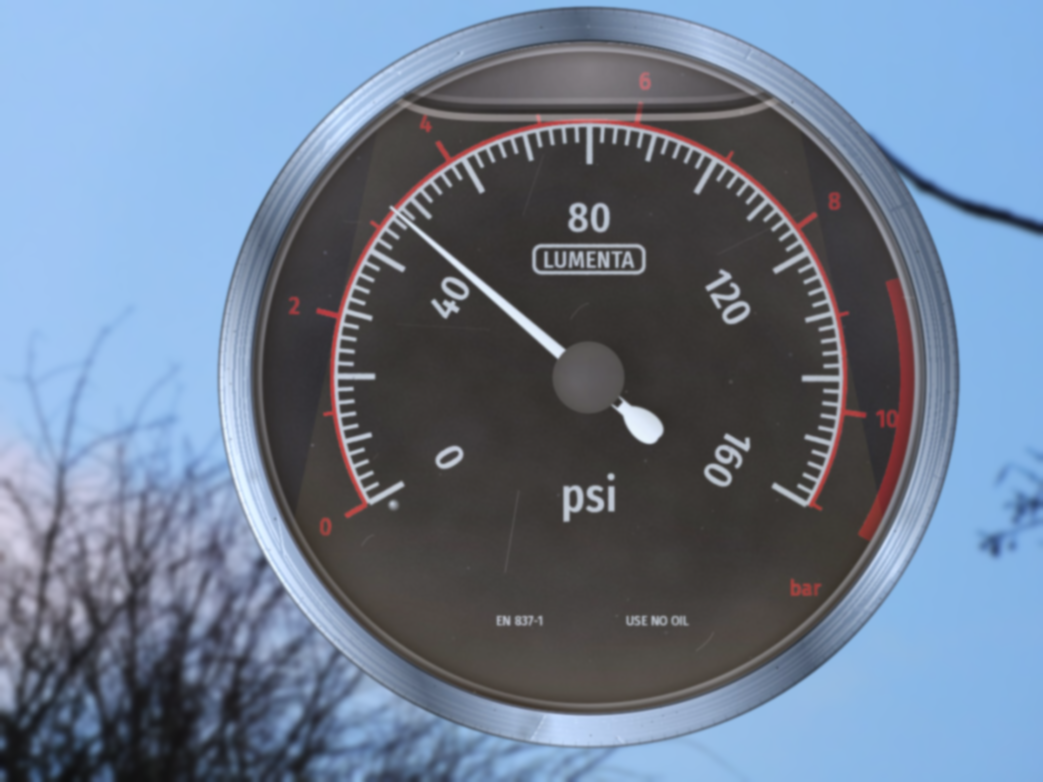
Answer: 47psi
